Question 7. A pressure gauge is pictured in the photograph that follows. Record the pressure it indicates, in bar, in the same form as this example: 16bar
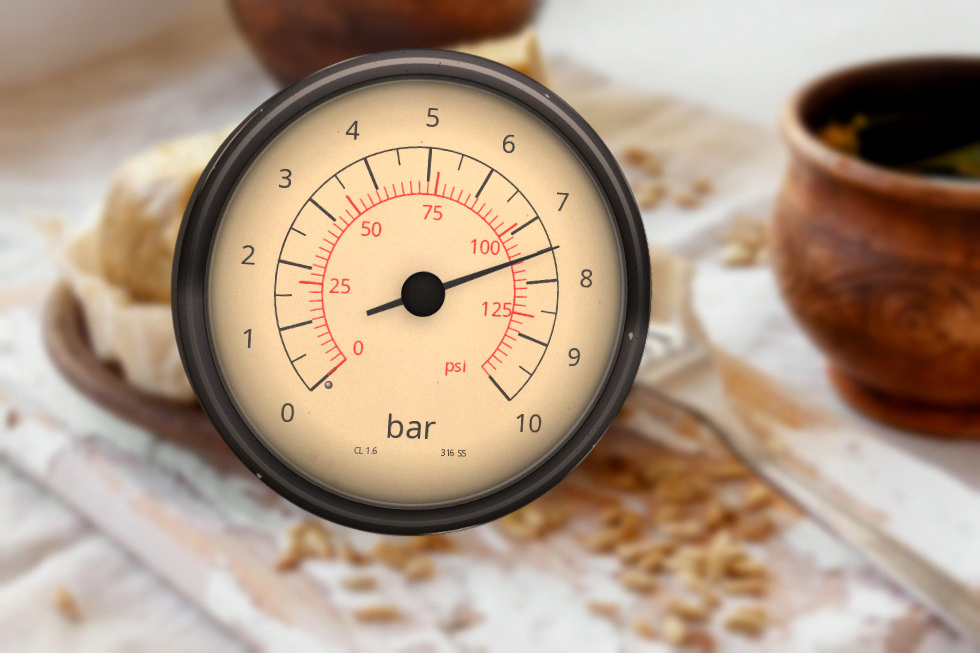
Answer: 7.5bar
